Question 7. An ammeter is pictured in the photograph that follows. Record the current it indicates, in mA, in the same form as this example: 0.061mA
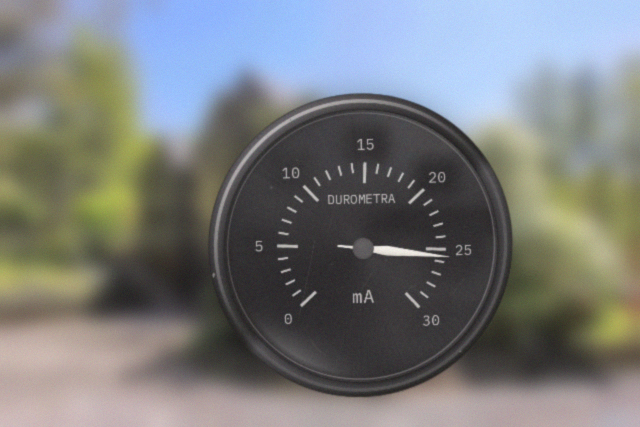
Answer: 25.5mA
